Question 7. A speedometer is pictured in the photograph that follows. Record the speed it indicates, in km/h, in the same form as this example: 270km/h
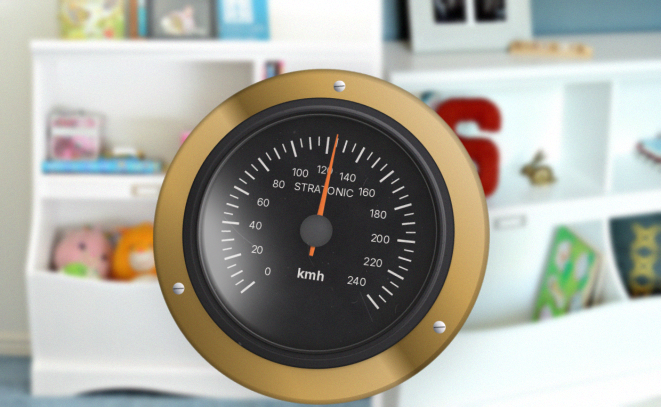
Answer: 125km/h
